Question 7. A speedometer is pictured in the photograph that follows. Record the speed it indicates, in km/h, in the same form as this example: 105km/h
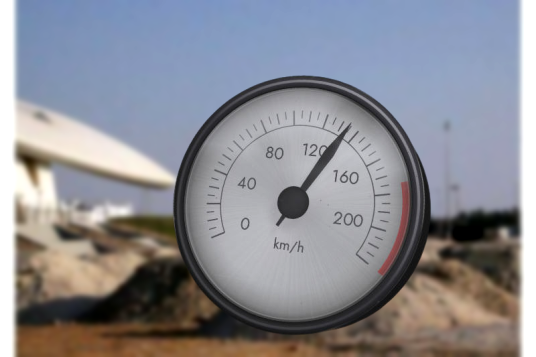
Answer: 135km/h
